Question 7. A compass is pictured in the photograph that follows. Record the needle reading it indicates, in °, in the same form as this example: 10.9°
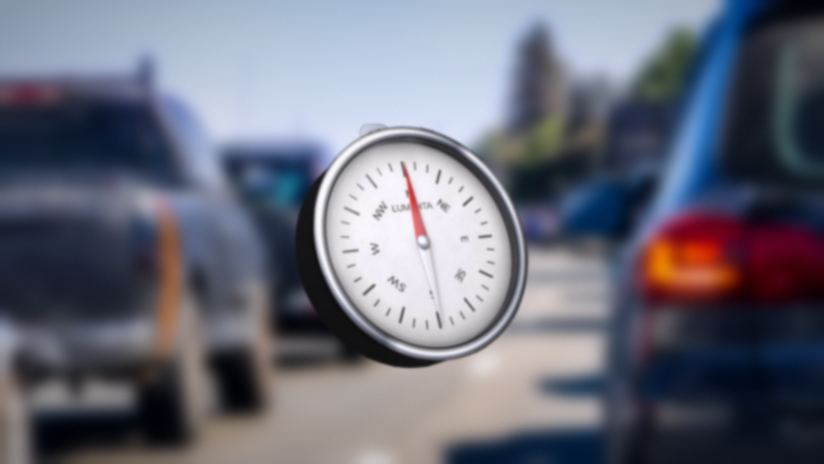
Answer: 0°
